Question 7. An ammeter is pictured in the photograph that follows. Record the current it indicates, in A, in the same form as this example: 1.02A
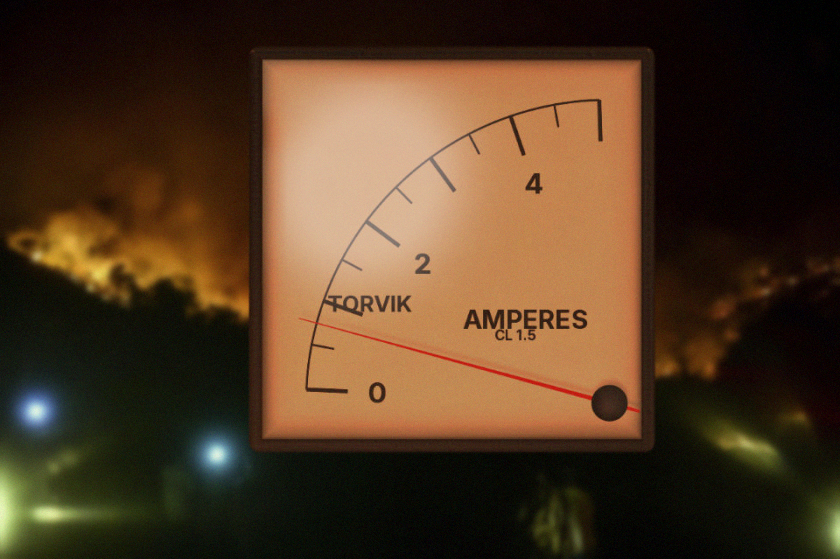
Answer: 0.75A
